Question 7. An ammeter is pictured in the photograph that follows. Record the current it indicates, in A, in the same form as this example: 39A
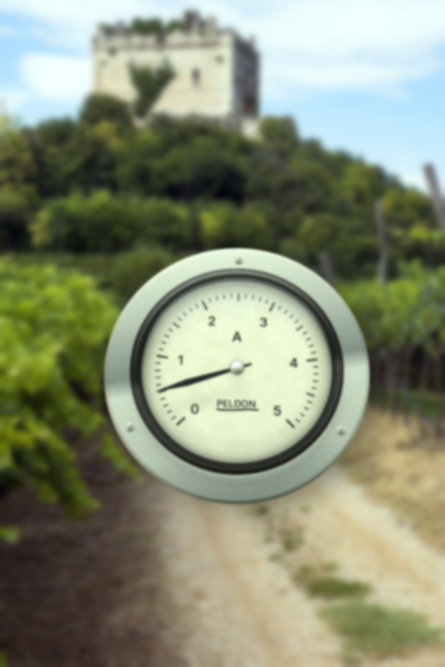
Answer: 0.5A
